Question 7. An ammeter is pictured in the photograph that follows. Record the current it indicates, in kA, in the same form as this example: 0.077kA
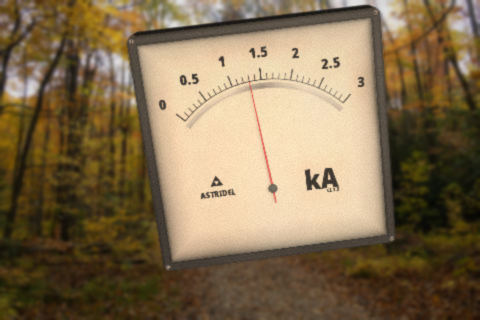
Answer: 1.3kA
